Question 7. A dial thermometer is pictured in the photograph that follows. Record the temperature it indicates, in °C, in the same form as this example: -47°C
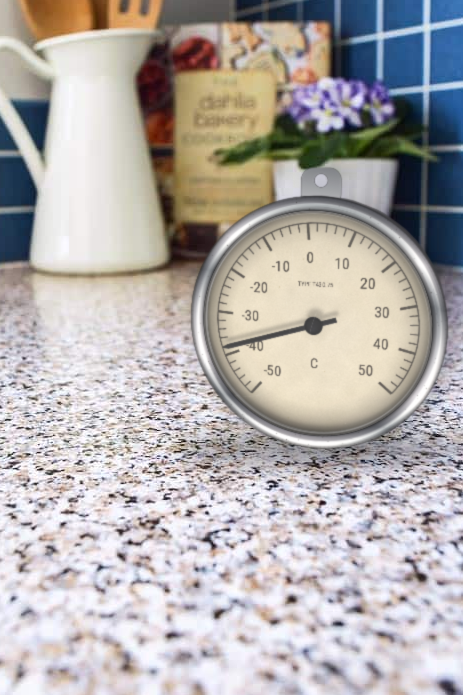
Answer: -38°C
